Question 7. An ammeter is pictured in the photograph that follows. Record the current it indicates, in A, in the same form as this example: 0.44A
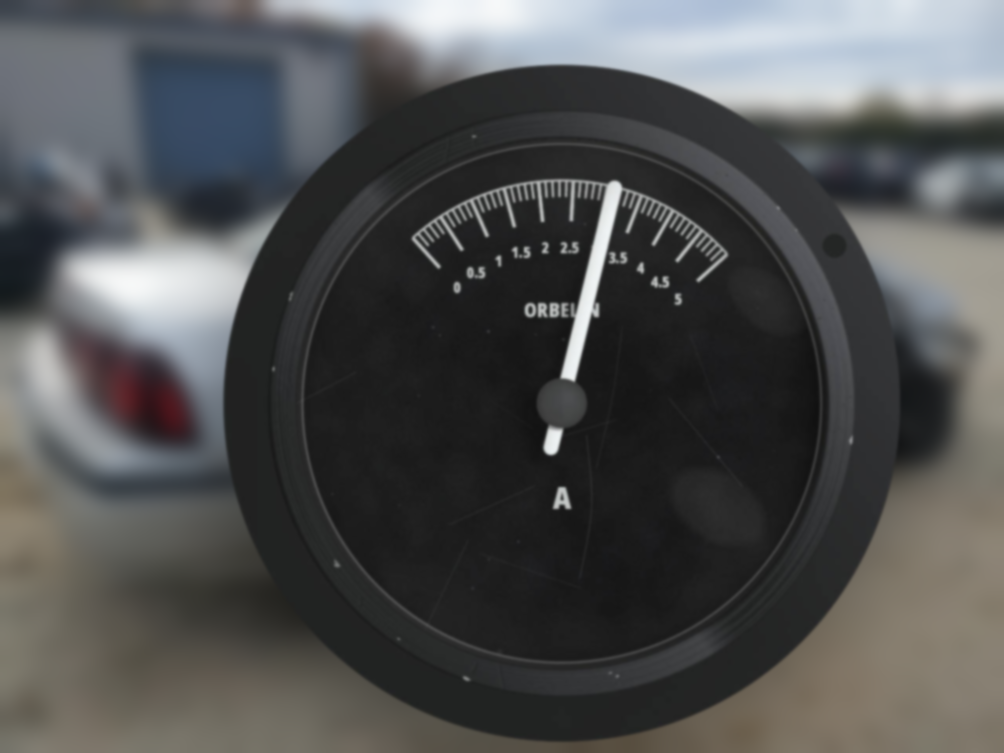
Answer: 3.1A
